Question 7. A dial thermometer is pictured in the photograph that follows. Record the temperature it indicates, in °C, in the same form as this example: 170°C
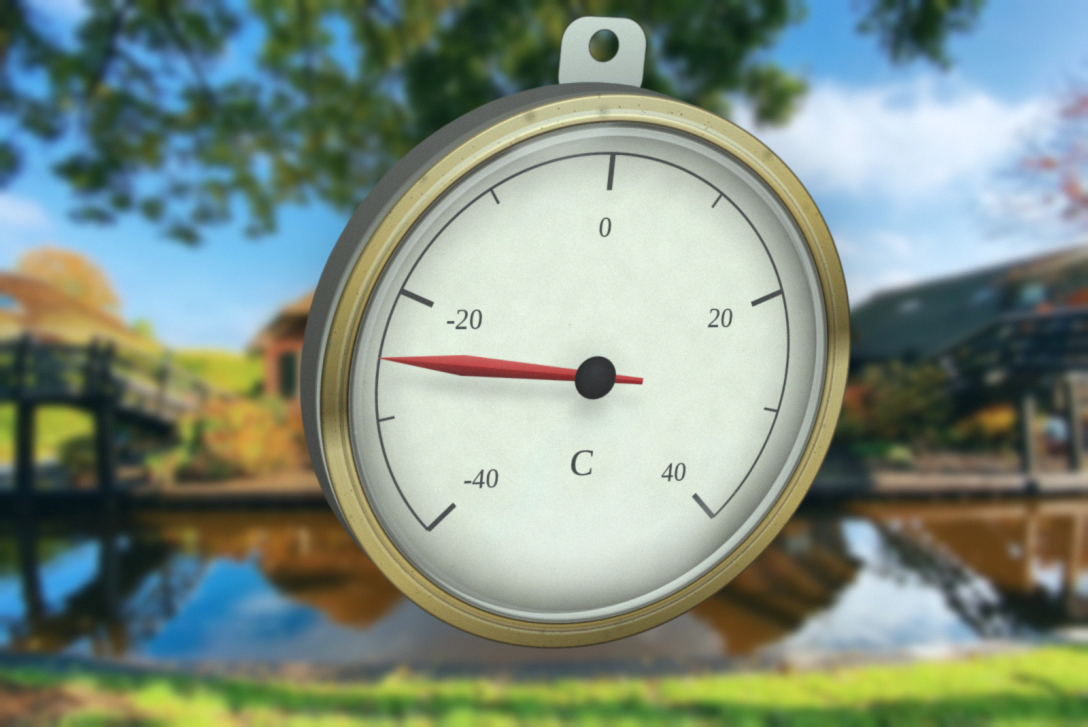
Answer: -25°C
